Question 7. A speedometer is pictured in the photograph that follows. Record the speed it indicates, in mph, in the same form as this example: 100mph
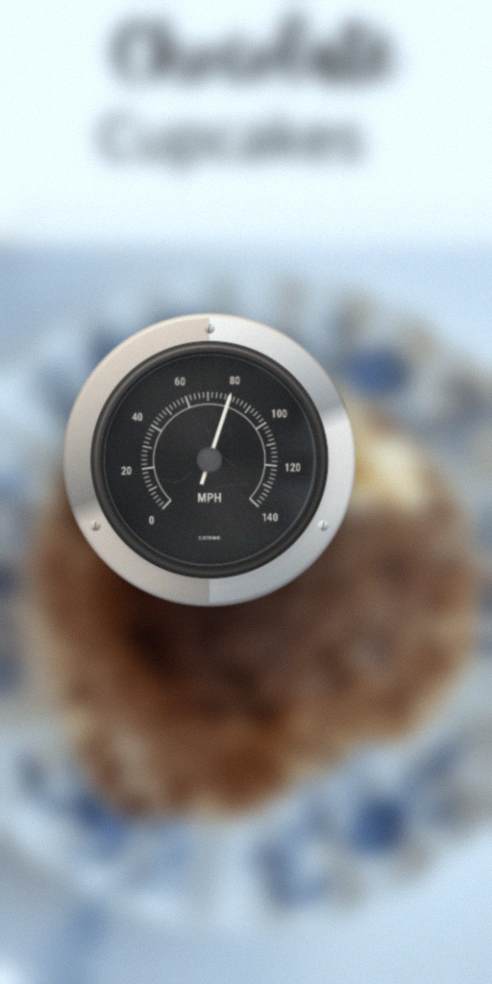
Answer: 80mph
